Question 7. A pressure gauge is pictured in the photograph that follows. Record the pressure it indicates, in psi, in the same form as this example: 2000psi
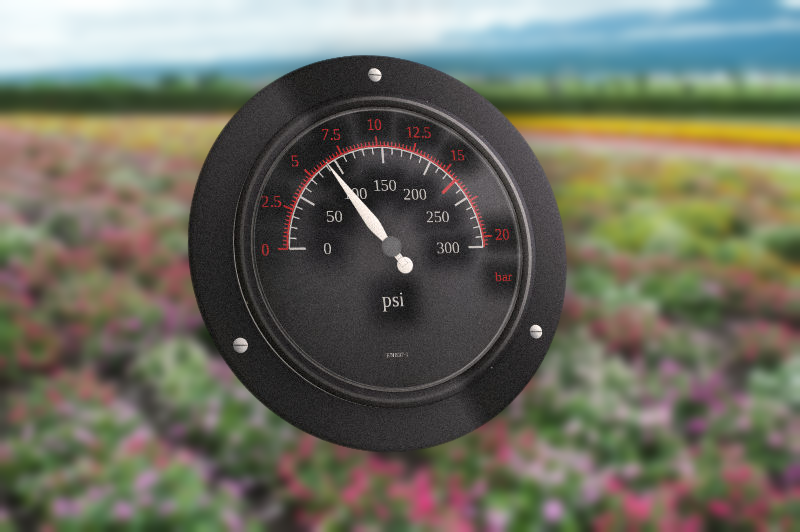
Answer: 90psi
